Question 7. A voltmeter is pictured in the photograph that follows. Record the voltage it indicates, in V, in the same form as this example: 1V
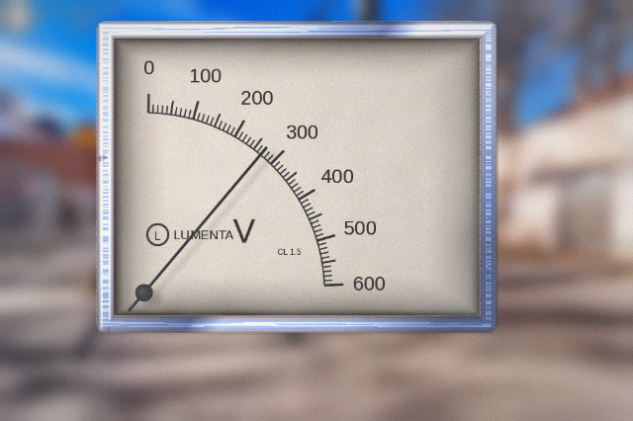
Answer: 270V
